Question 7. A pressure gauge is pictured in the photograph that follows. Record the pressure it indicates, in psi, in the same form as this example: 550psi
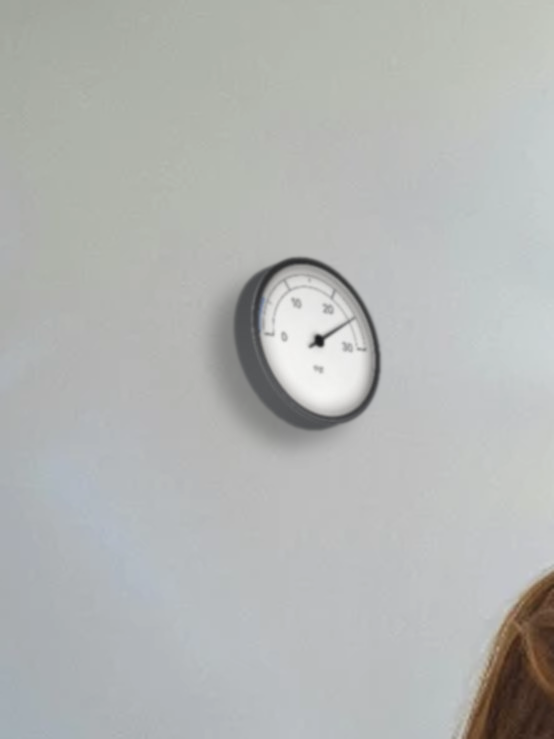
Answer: 25psi
